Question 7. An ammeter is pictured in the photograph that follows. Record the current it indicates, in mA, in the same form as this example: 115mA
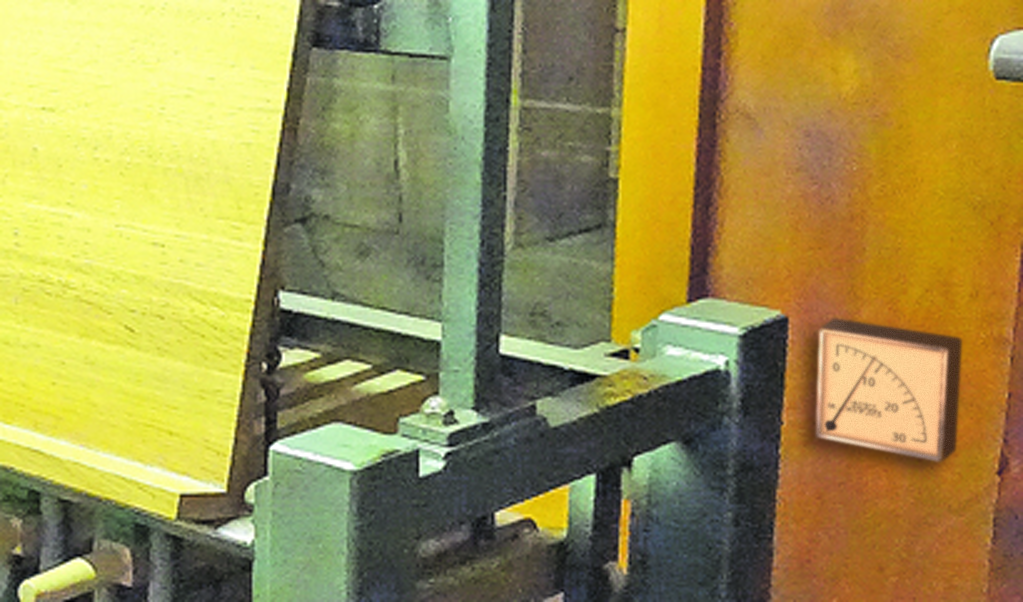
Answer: 8mA
